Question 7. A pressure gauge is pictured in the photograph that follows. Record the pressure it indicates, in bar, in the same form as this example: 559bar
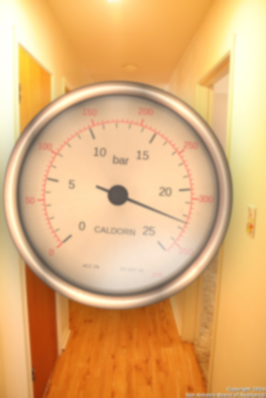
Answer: 22.5bar
